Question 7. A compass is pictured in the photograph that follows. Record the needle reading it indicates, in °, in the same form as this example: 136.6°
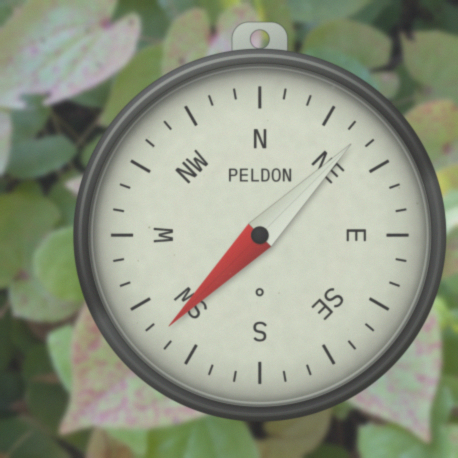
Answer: 225°
